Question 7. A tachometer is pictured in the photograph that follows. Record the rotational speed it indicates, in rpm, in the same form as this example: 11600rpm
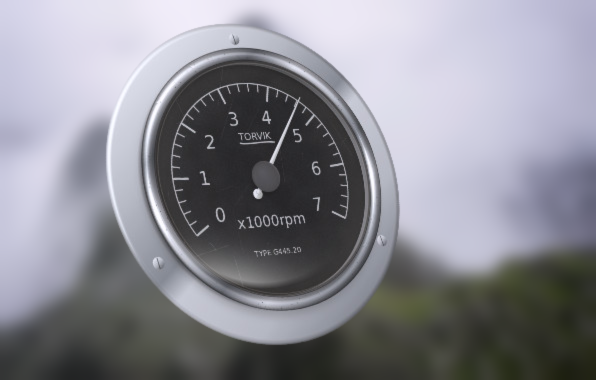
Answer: 4600rpm
